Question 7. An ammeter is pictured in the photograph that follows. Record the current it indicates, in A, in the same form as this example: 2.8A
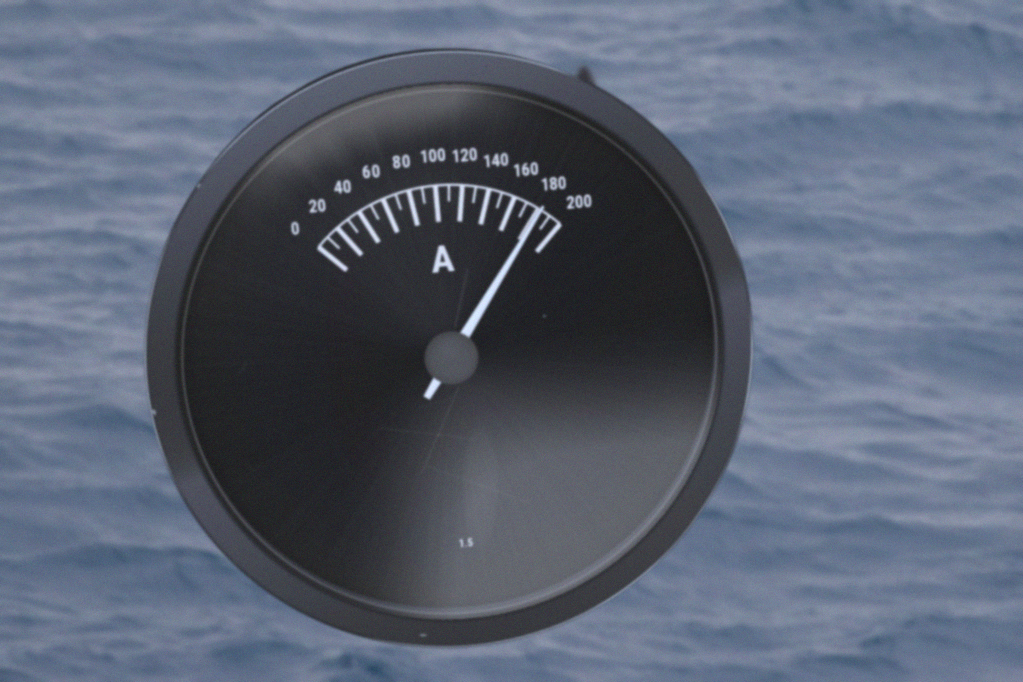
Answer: 180A
